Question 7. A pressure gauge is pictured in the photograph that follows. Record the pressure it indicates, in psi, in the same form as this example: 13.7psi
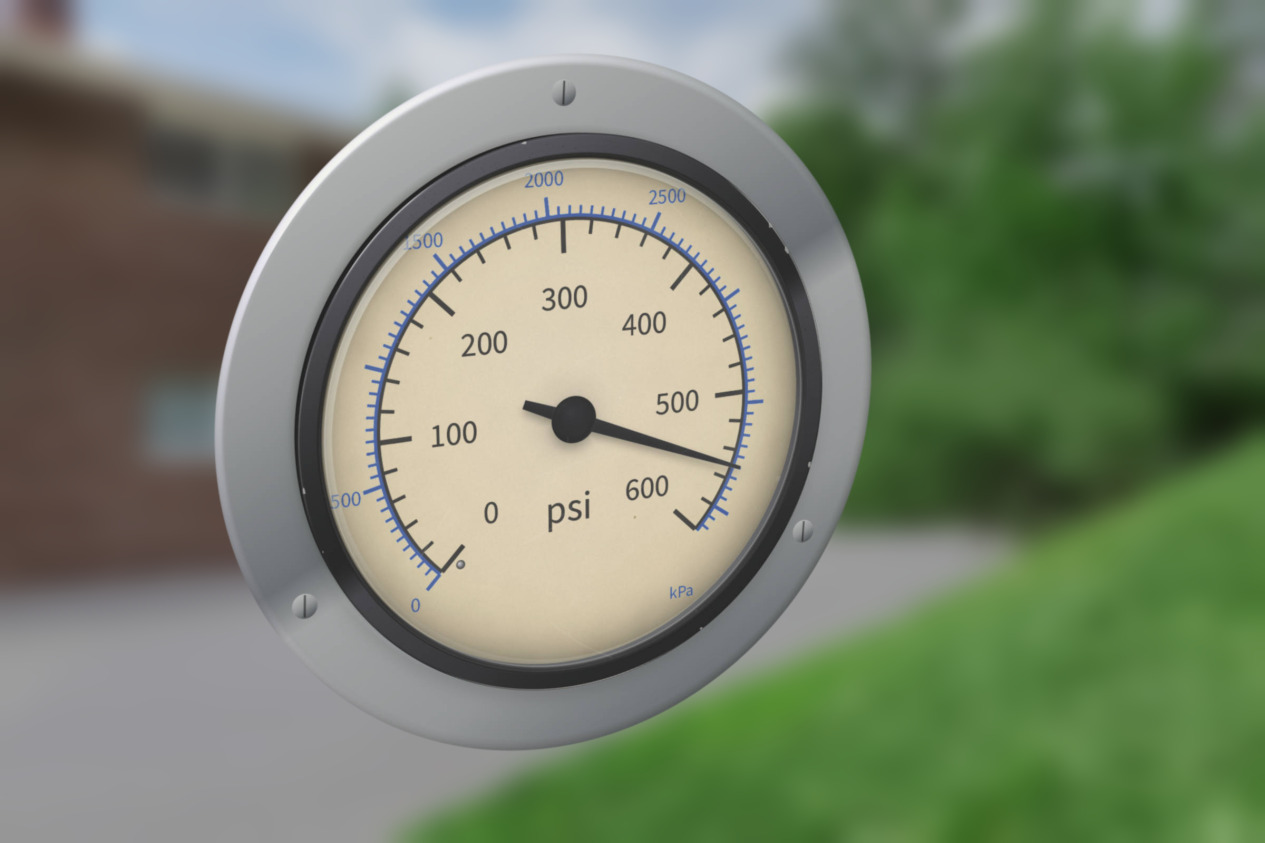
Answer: 550psi
